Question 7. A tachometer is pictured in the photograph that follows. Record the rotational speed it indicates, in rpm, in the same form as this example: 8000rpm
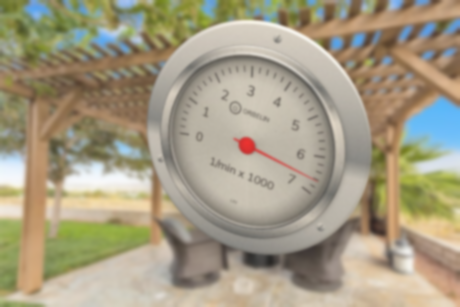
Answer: 6600rpm
